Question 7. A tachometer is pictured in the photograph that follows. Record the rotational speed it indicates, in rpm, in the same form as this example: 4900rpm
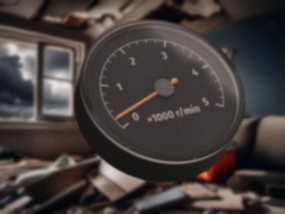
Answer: 200rpm
